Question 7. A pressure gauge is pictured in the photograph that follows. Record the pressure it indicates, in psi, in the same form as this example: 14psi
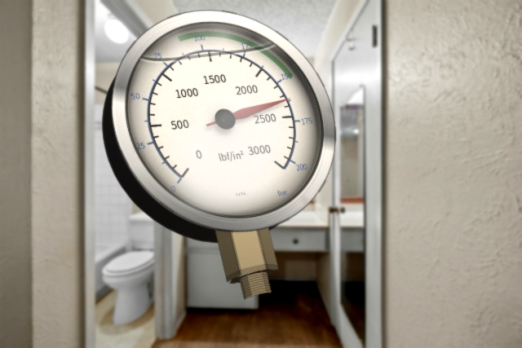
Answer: 2350psi
